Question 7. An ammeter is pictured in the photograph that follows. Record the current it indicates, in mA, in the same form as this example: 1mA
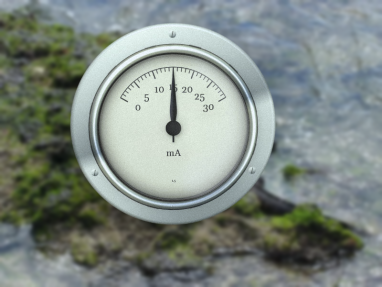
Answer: 15mA
